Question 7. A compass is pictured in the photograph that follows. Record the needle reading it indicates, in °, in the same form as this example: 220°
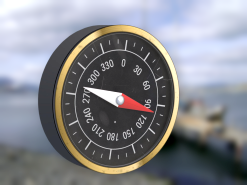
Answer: 100°
